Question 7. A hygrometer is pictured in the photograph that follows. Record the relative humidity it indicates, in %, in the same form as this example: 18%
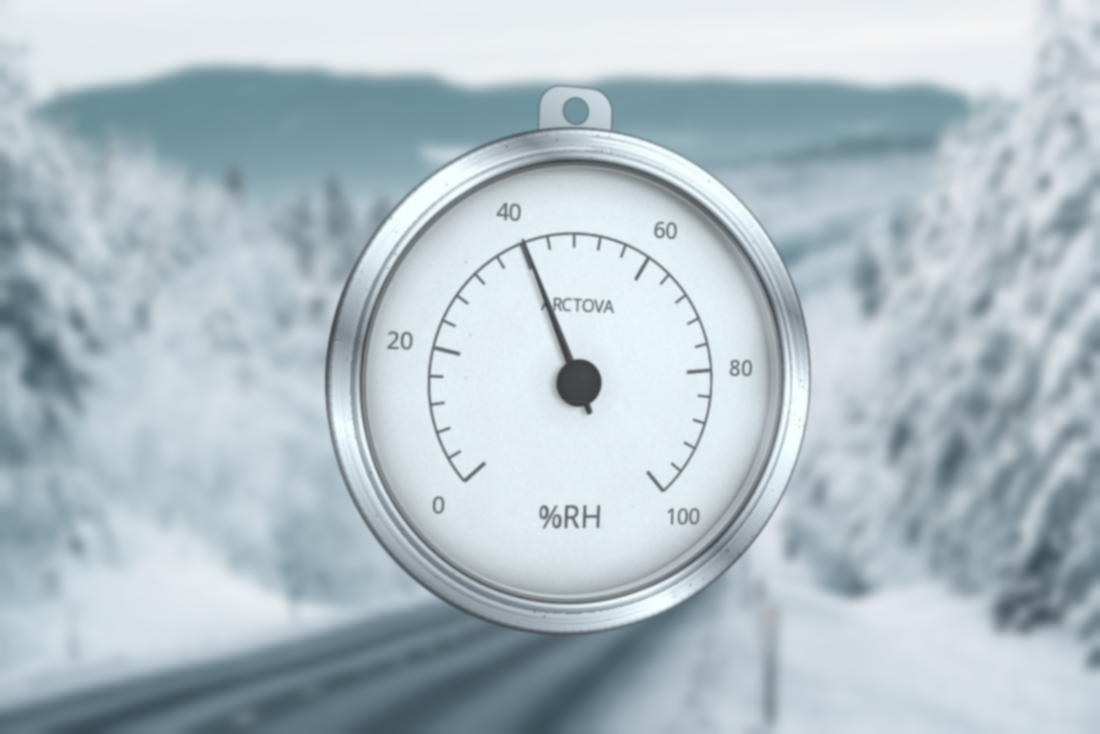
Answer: 40%
